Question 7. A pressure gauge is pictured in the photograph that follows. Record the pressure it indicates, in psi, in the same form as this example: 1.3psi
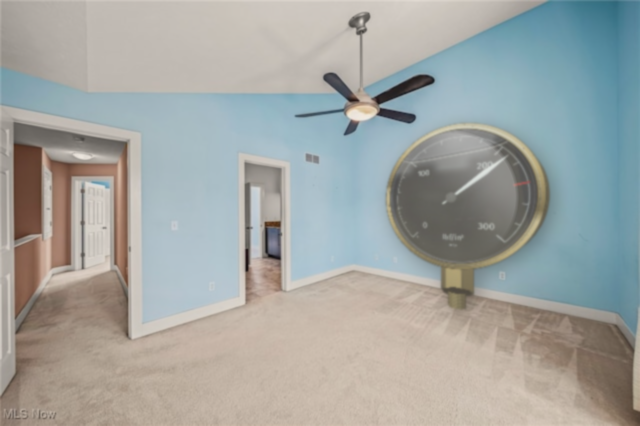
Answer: 210psi
